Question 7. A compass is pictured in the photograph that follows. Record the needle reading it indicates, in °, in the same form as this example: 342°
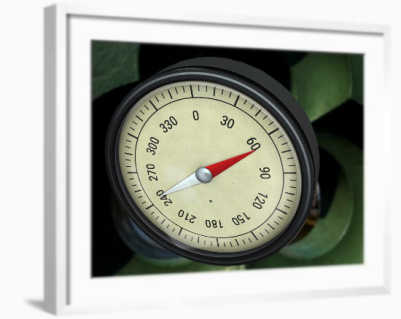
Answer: 65°
